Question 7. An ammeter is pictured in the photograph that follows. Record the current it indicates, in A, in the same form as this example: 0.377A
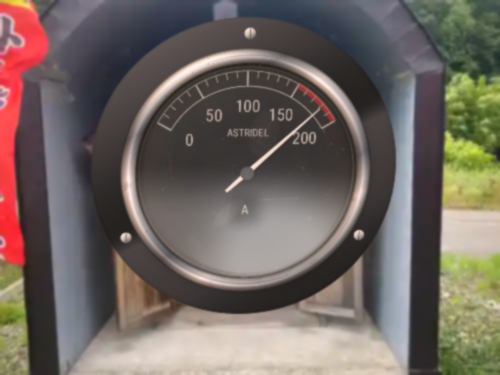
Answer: 180A
